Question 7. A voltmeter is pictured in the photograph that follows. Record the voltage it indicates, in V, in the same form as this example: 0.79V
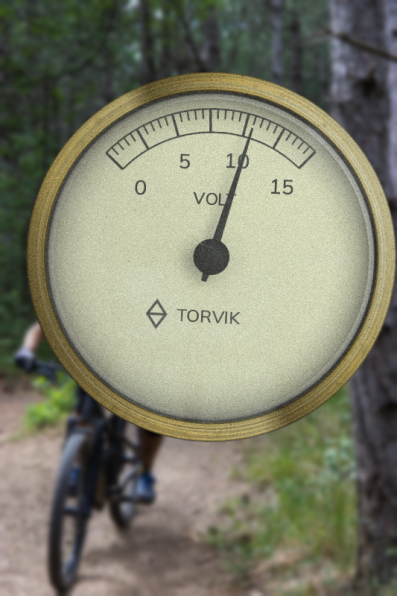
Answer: 10.5V
